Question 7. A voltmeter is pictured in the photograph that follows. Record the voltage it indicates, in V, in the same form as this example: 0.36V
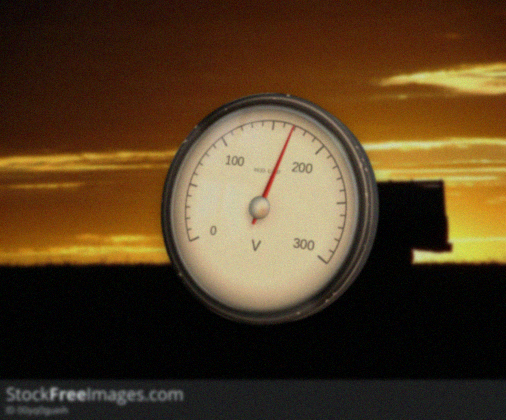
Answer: 170V
